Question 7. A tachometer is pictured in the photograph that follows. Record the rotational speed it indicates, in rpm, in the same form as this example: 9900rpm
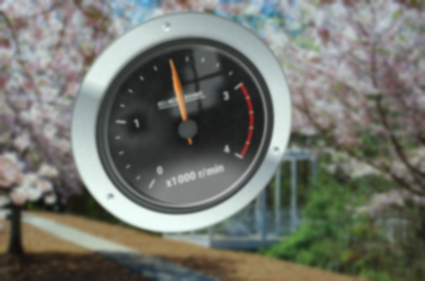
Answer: 2000rpm
